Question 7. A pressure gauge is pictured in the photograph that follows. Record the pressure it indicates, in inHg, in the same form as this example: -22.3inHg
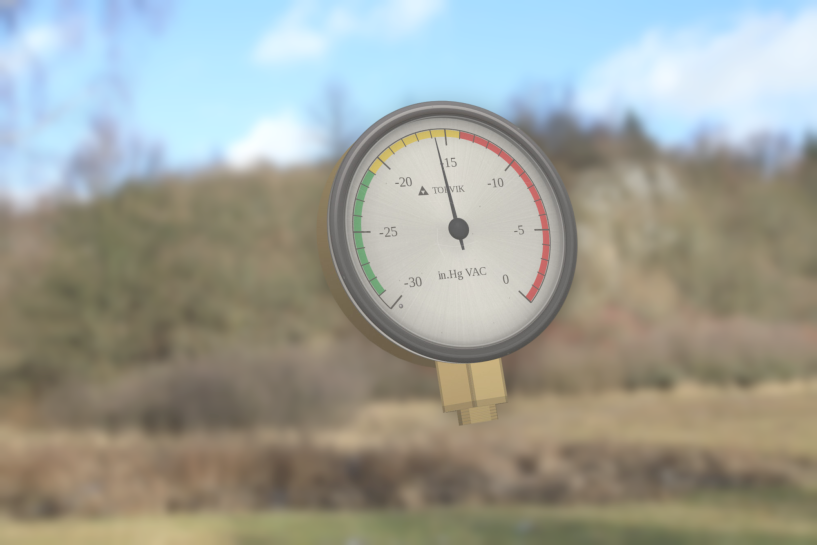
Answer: -16inHg
